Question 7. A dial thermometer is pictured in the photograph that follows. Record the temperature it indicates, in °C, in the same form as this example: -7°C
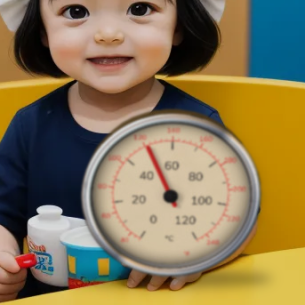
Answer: 50°C
